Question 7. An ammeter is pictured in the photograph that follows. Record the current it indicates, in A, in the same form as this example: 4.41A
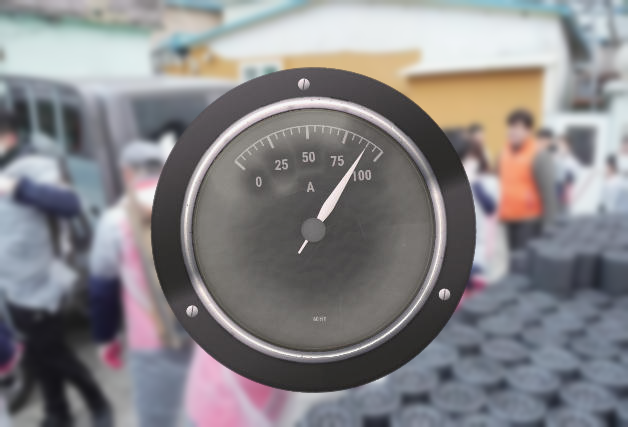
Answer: 90A
